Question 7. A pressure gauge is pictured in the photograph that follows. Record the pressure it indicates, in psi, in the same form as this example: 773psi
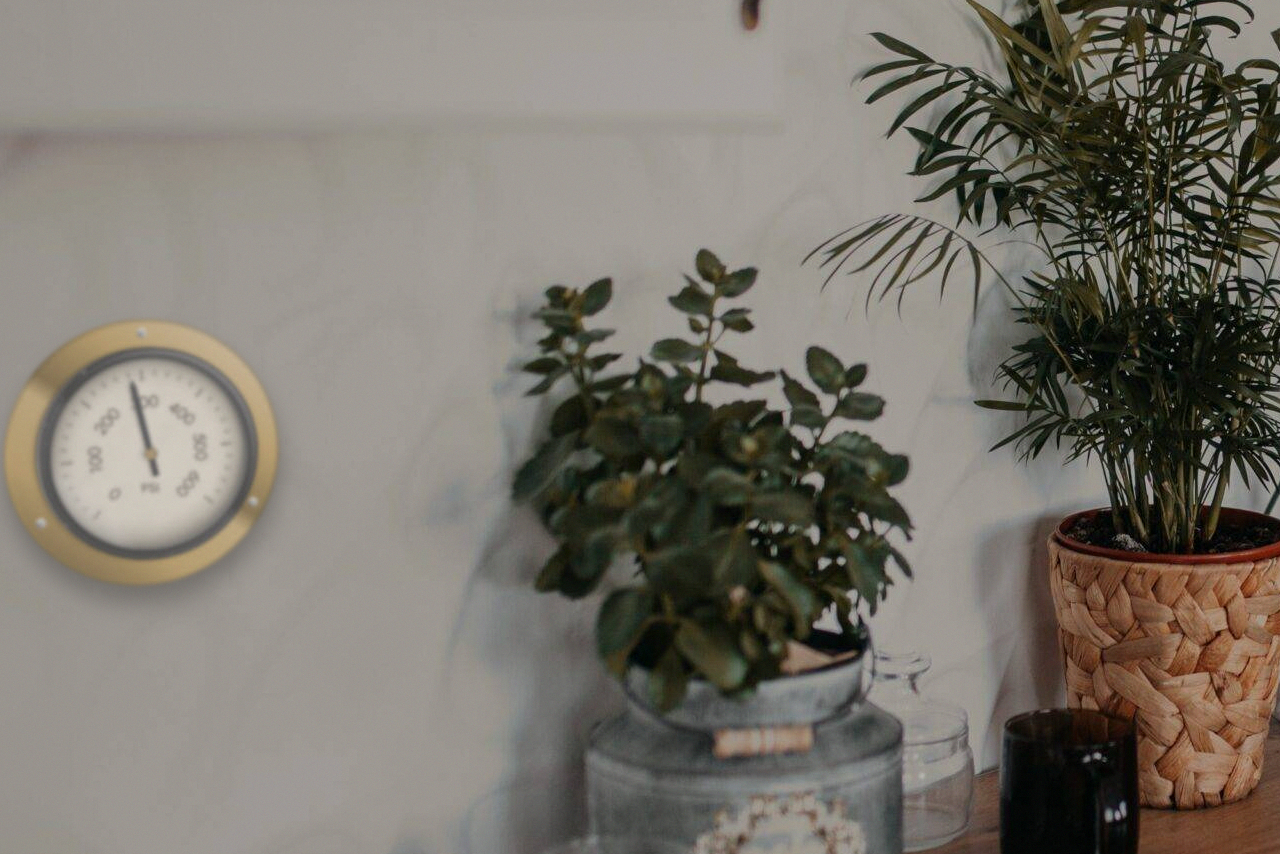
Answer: 280psi
